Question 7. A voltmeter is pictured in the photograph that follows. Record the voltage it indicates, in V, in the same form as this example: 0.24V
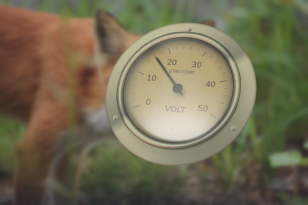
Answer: 16V
